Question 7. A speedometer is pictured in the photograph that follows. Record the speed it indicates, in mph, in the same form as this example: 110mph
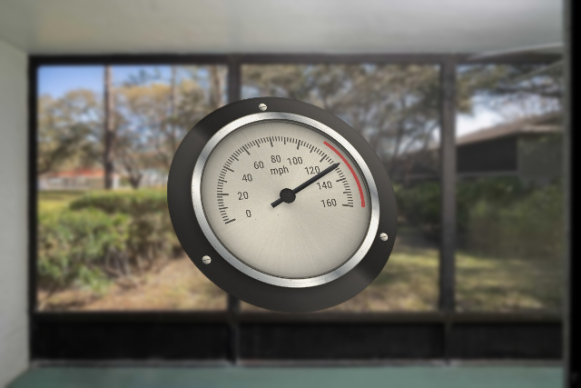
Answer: 130mph
